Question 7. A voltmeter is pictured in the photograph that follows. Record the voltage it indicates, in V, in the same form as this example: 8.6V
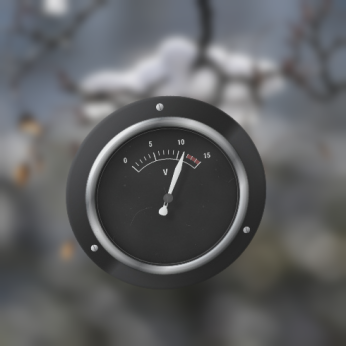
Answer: 11V
